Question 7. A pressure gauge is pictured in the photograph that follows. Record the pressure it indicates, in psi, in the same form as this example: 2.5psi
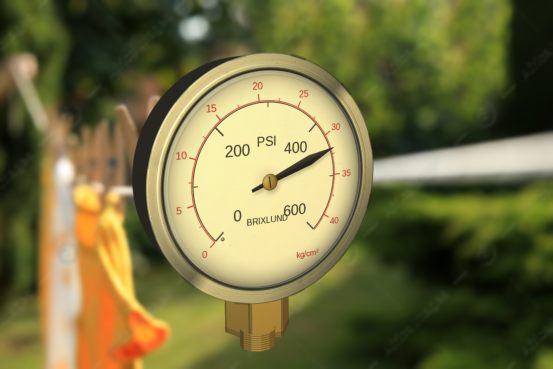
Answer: 450psi
